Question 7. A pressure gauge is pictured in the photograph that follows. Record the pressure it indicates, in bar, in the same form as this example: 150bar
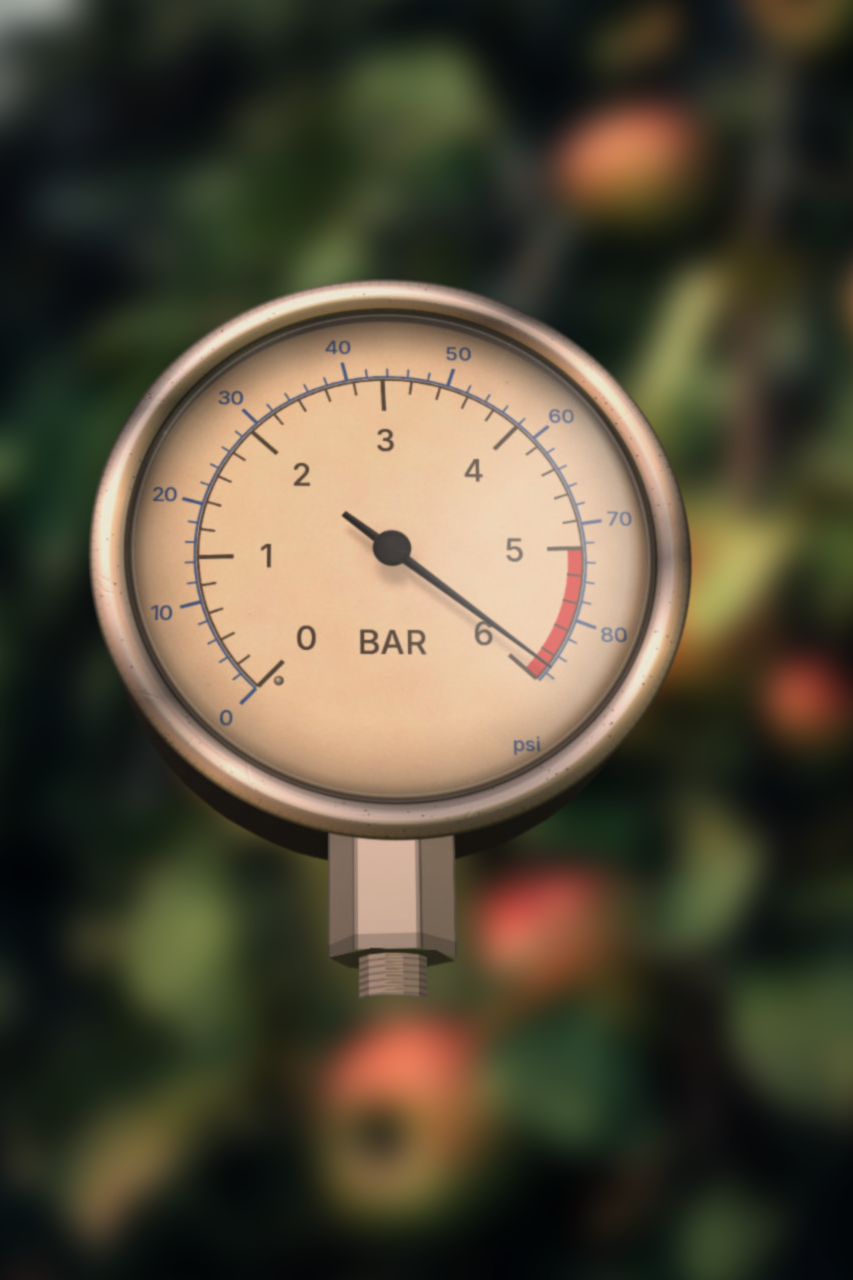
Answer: 5.9bar
